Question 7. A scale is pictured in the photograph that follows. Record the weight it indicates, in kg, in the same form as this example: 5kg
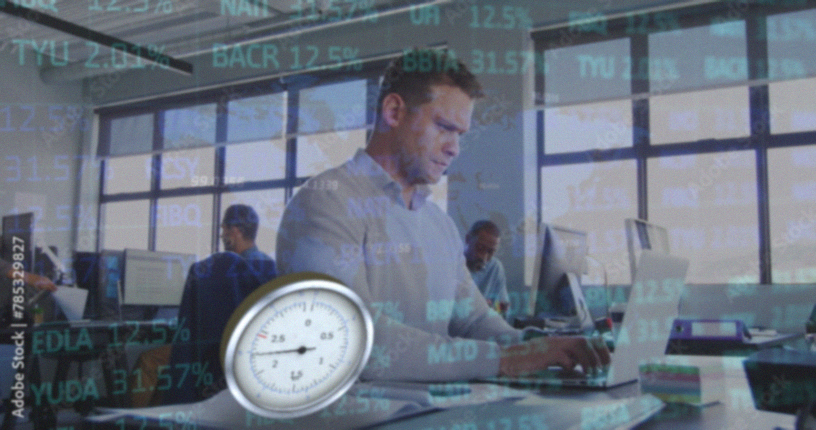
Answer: 2.25kg
